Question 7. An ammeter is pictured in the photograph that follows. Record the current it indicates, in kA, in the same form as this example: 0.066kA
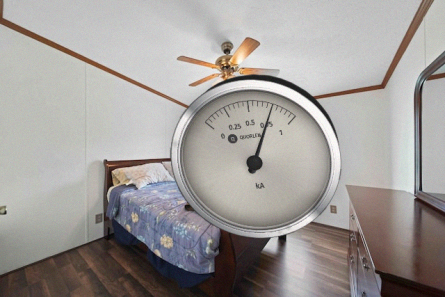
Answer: 0.75kA
